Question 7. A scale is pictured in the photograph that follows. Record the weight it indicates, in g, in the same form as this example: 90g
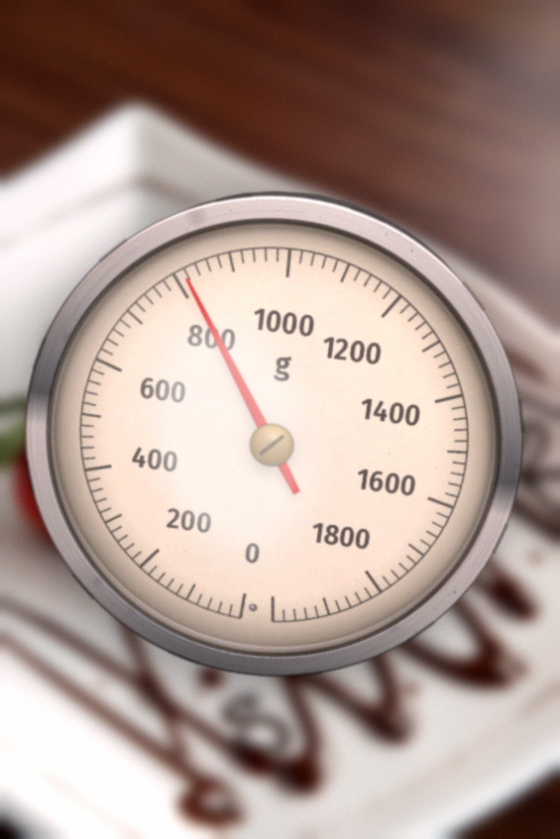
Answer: 820g
